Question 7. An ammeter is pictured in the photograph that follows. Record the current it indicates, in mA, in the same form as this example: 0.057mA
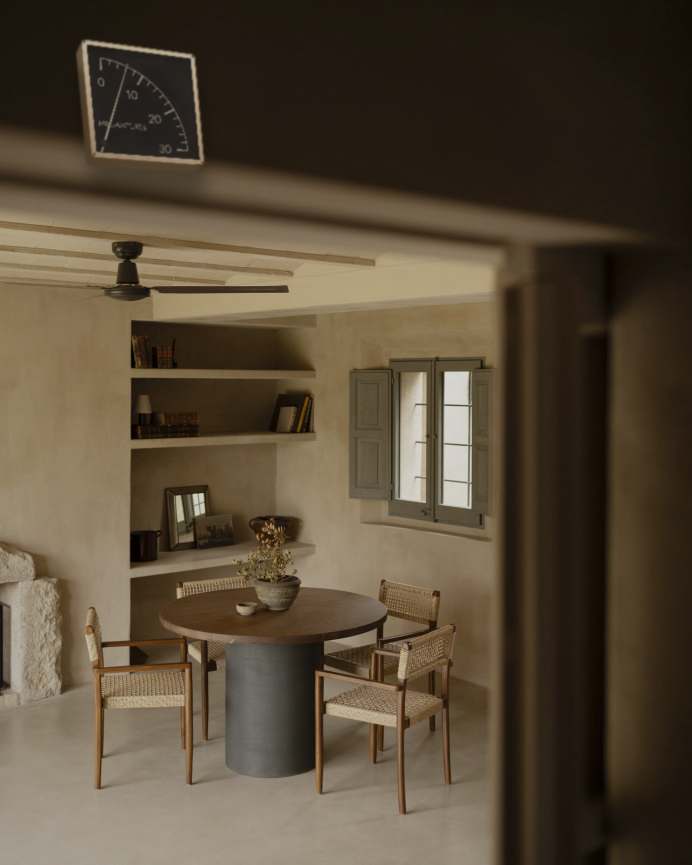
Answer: 6mA
